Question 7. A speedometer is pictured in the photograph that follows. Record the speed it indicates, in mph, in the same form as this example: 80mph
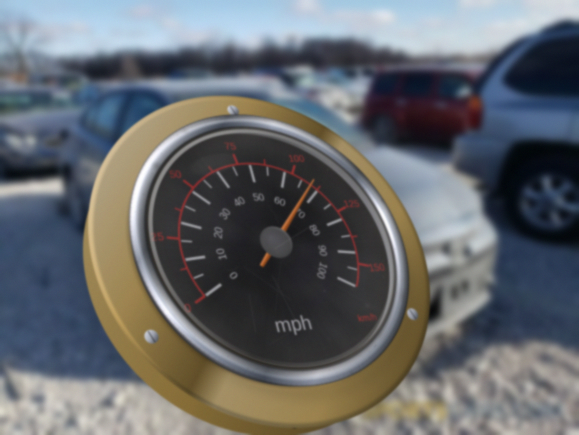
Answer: 67.5mph
